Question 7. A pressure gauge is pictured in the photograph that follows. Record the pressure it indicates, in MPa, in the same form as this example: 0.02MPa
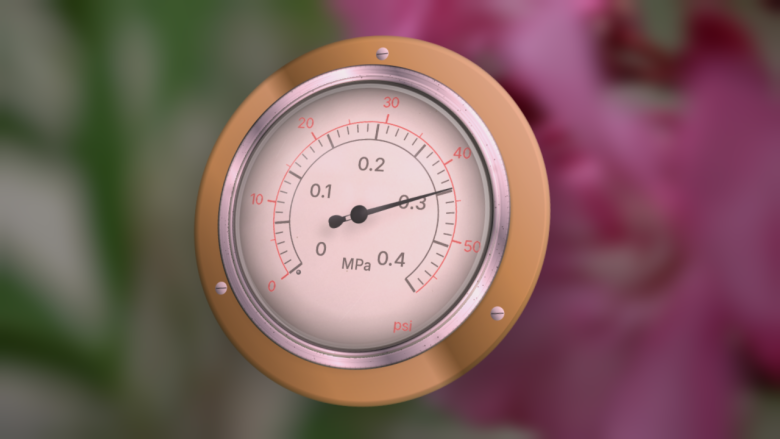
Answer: 0.3MPa
